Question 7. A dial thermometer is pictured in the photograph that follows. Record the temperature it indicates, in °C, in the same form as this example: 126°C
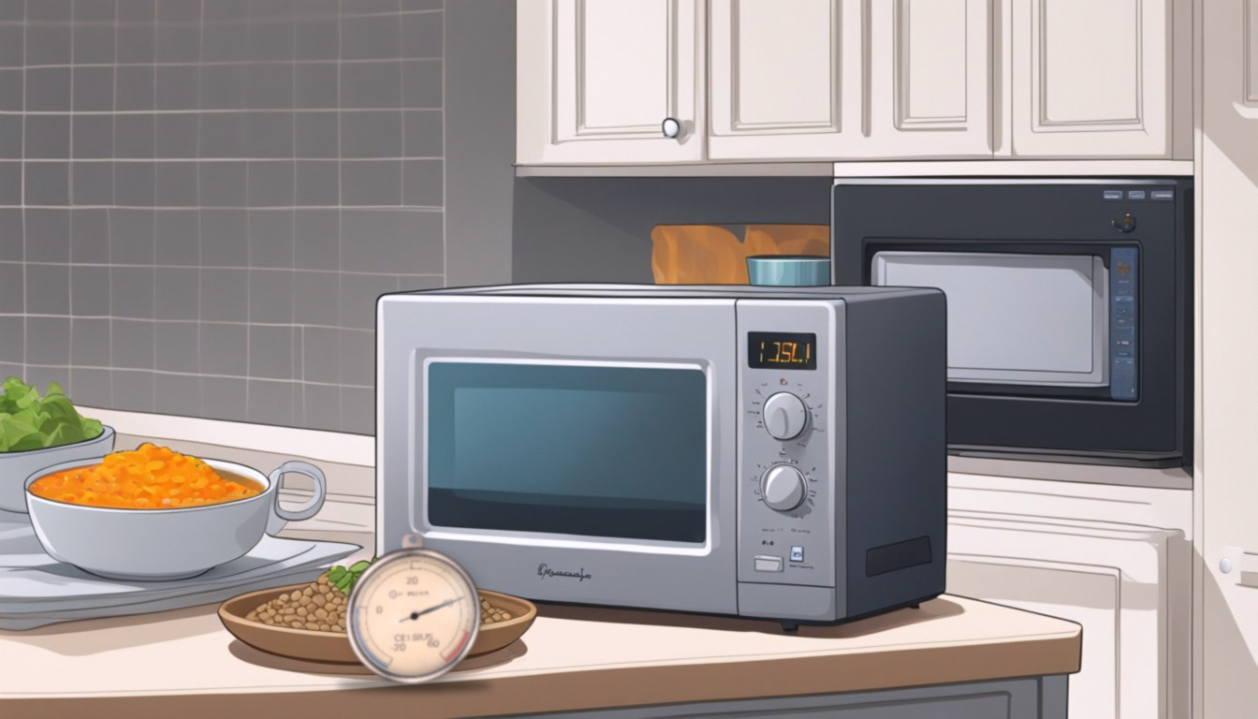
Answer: 40°C
